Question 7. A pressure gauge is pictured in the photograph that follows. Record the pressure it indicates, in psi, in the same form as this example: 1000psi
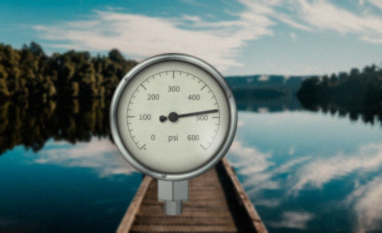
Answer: 480psi
